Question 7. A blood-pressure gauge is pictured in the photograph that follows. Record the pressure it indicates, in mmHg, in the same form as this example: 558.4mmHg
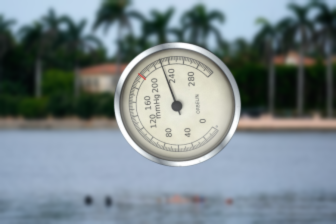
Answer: 230mmHg
